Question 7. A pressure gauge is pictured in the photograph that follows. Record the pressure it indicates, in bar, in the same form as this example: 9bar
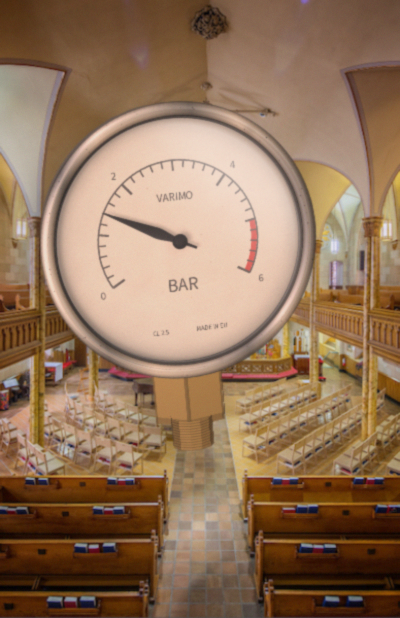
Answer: 1.4bar
